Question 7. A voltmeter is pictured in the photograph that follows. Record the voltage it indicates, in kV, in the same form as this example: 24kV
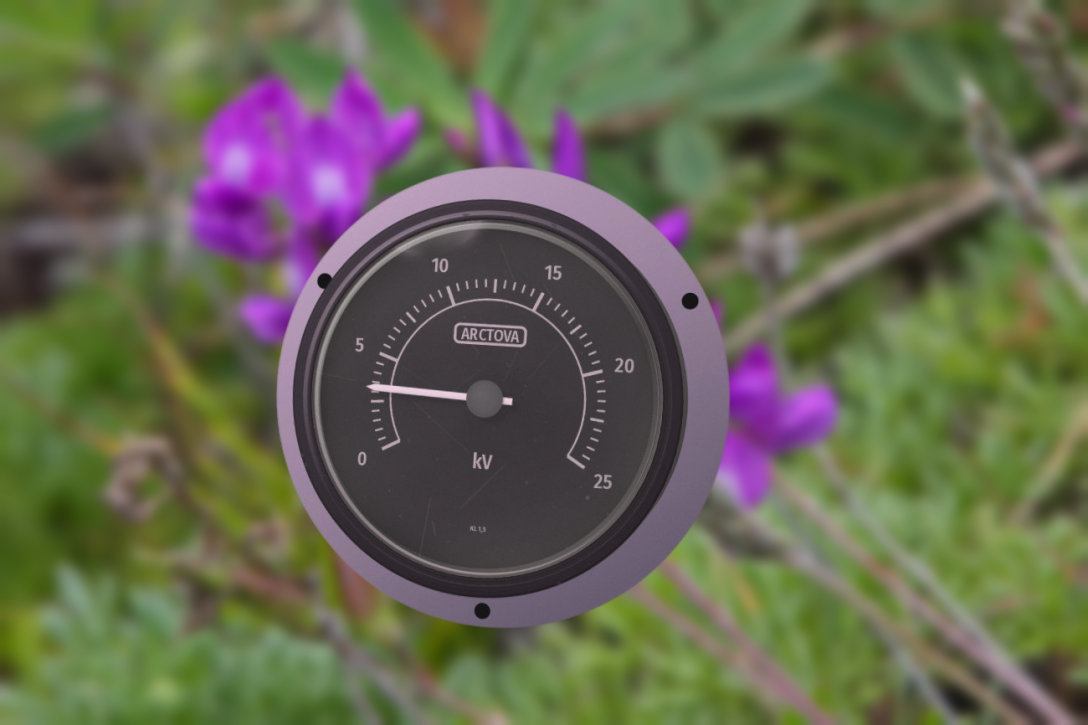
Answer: 3.25kV
